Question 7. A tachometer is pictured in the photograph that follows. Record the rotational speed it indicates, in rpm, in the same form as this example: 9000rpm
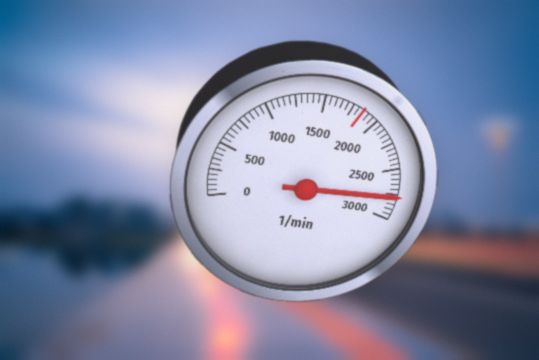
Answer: 2750rpm
